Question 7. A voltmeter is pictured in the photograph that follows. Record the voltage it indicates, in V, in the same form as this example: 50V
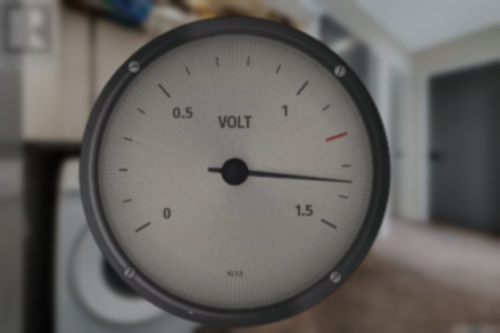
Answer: 1.35V
